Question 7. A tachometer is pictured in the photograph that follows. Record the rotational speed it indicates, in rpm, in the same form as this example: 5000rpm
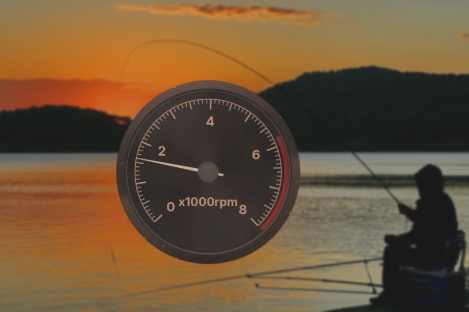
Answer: 1600rpm
